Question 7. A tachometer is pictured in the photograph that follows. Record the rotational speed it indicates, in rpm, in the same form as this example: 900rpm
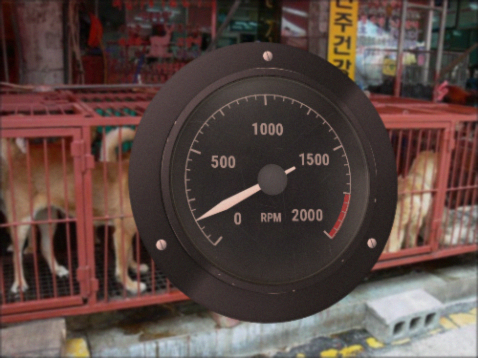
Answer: 150rpm
